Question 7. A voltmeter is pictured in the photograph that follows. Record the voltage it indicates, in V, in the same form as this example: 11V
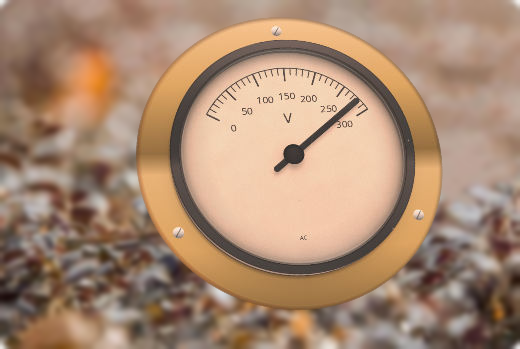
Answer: 280V
